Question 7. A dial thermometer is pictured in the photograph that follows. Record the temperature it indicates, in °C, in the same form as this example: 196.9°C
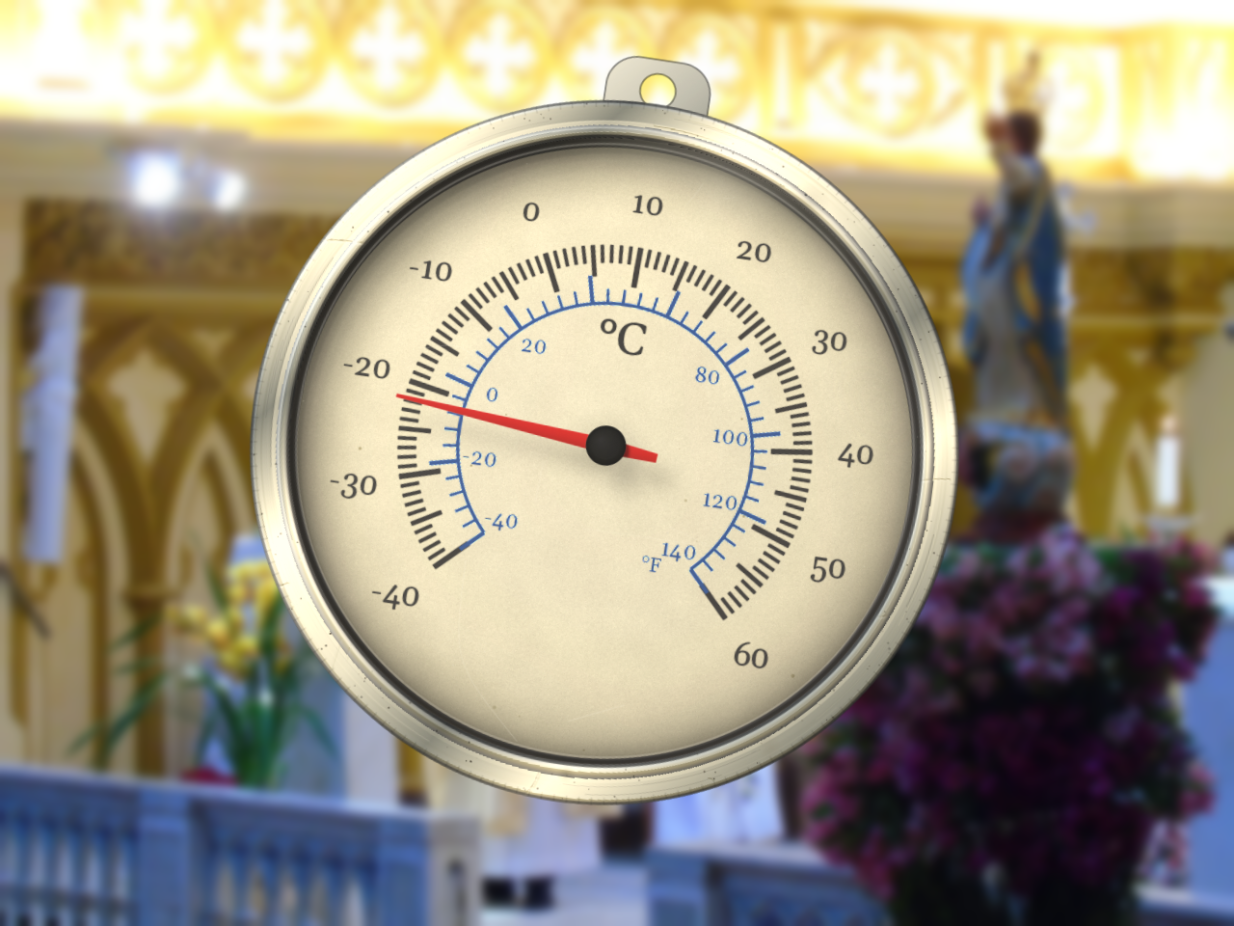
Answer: -22°C
